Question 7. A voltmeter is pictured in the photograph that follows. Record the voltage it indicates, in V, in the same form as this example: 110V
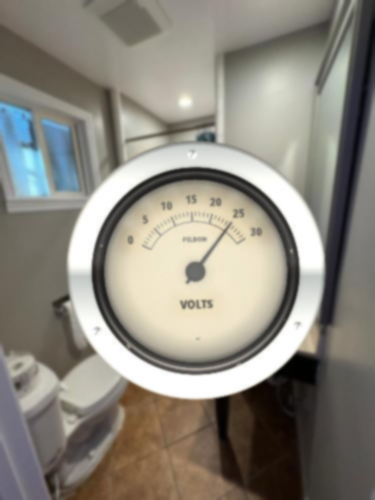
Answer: 25V
